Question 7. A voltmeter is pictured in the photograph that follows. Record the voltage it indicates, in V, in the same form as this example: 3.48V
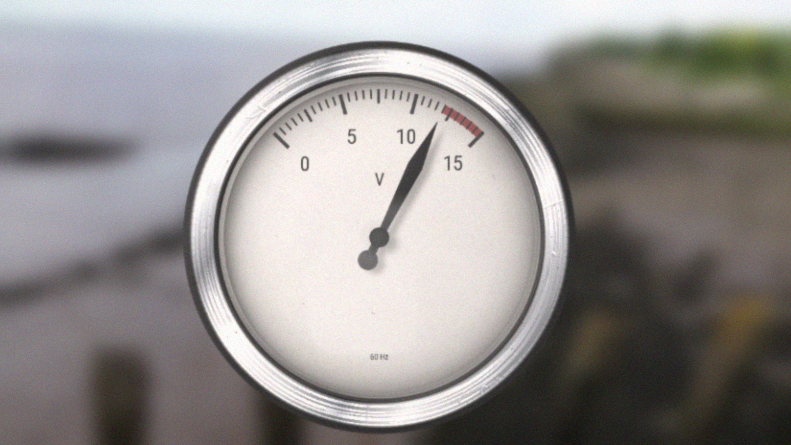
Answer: 12V
